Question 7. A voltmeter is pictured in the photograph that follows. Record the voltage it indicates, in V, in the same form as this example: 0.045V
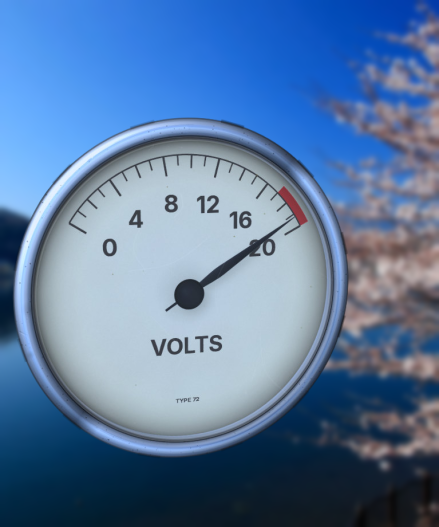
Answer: 19V
